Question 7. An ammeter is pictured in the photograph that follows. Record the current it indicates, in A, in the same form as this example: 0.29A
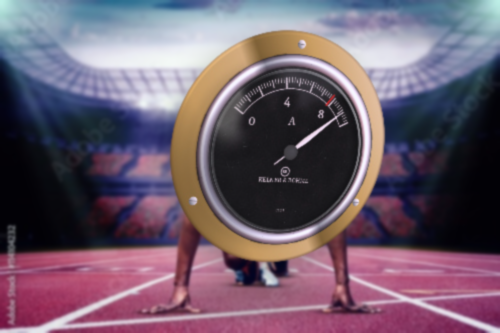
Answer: 9A
